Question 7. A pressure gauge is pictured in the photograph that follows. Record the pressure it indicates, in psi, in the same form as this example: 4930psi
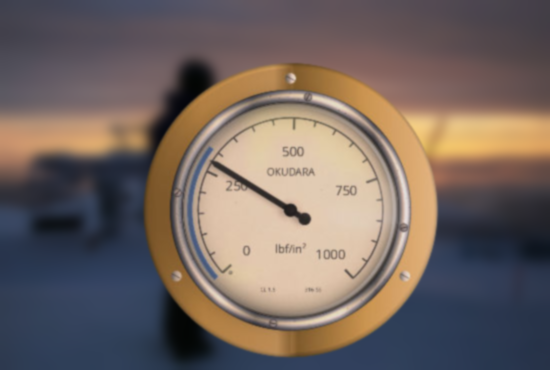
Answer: 275psi
